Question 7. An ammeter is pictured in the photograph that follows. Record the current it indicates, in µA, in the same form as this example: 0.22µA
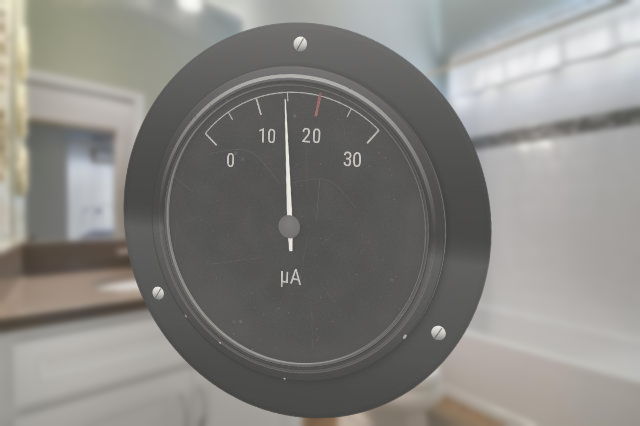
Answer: 15µA
